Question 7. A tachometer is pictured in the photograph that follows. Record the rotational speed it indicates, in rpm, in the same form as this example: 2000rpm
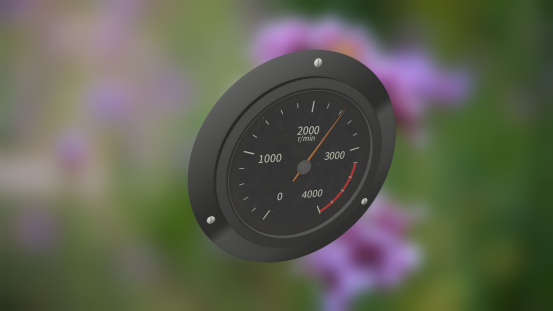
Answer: 2400rpm
